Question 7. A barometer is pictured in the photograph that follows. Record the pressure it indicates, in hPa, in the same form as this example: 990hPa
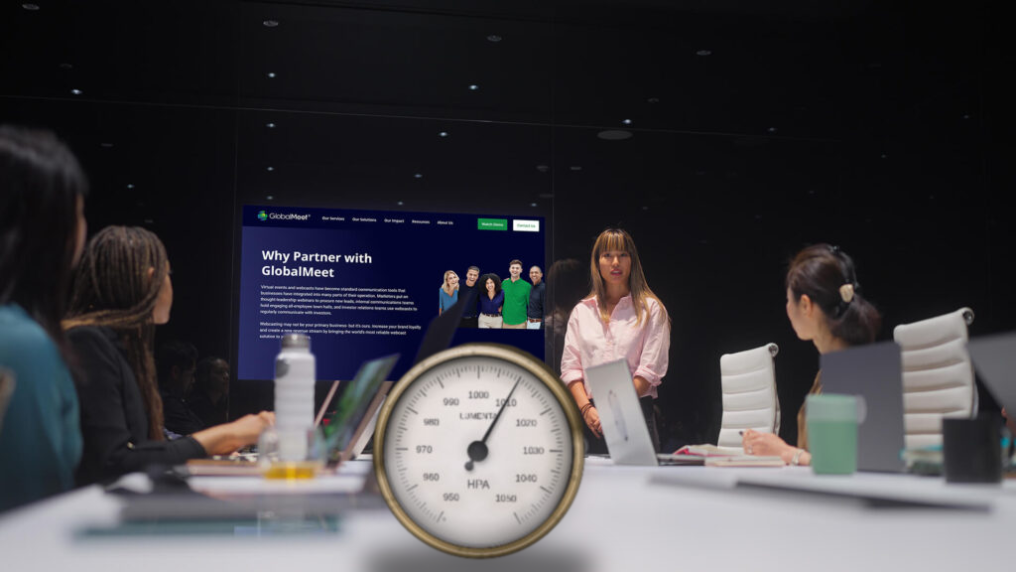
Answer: 1010hPa
